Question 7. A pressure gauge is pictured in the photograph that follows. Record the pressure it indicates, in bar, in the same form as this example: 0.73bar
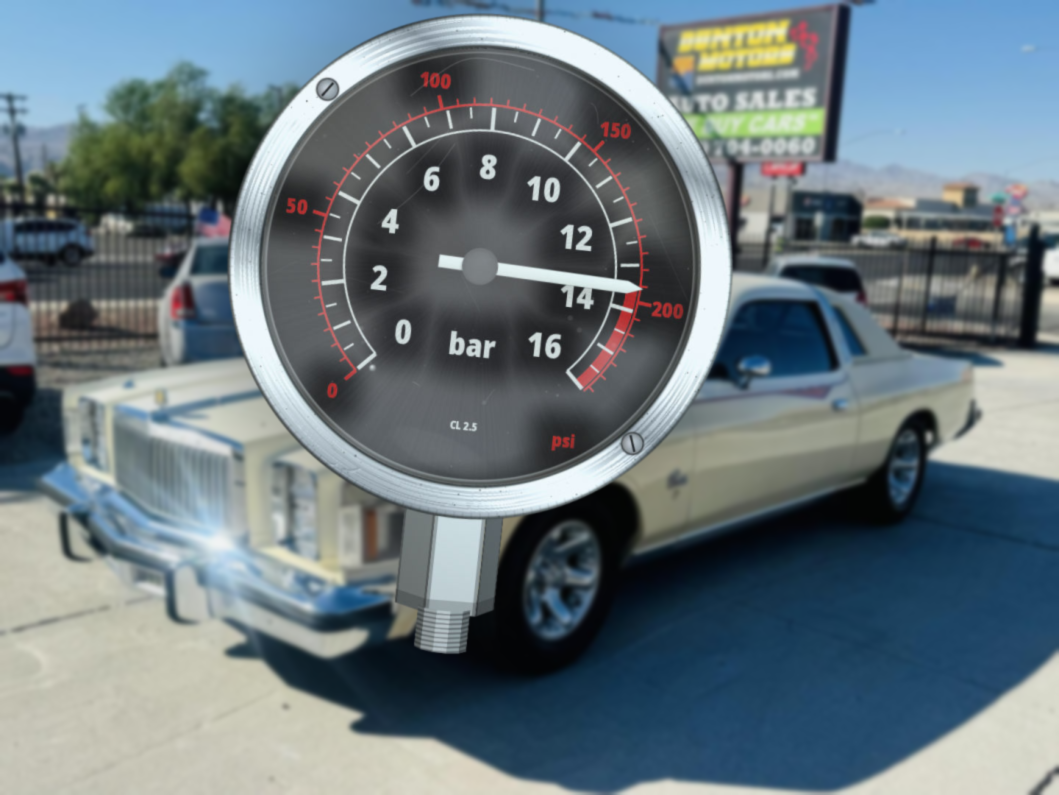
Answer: 13.5bar
